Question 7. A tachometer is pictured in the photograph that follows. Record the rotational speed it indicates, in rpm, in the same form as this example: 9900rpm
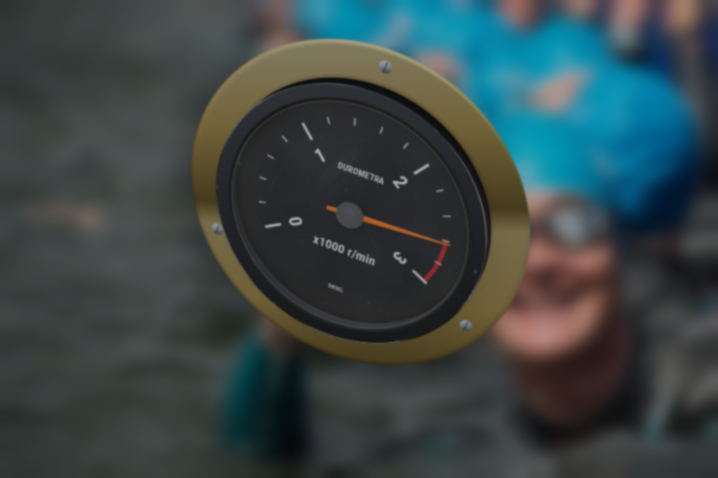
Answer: 2600rpm
